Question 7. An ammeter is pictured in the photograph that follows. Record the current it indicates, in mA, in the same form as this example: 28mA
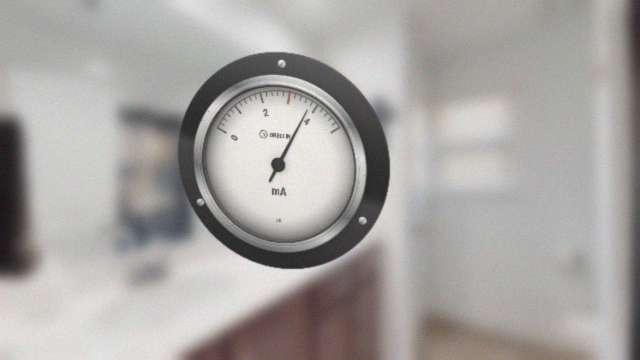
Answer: 3.8mA
